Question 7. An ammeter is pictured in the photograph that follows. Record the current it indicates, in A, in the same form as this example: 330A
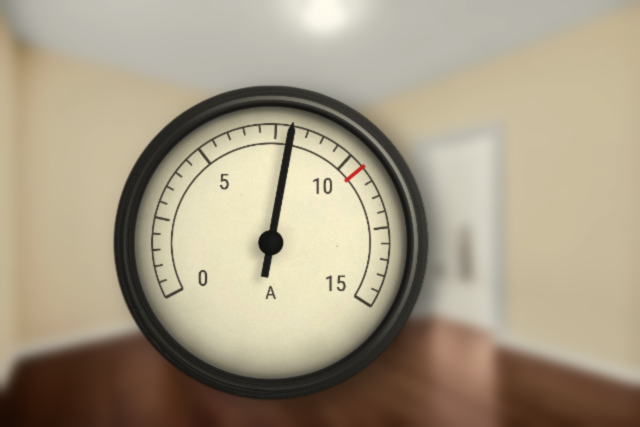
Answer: 8A
